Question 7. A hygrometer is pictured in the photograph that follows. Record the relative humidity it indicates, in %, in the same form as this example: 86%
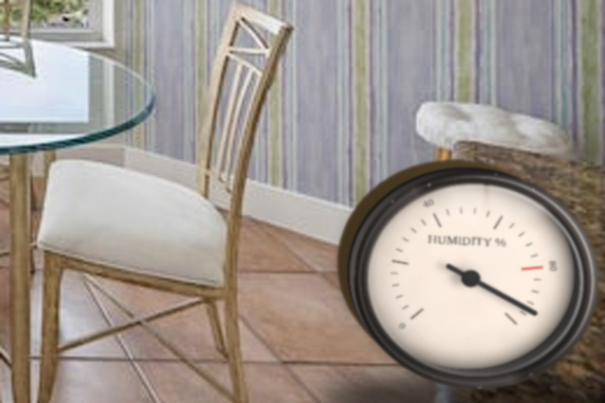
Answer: 94%
